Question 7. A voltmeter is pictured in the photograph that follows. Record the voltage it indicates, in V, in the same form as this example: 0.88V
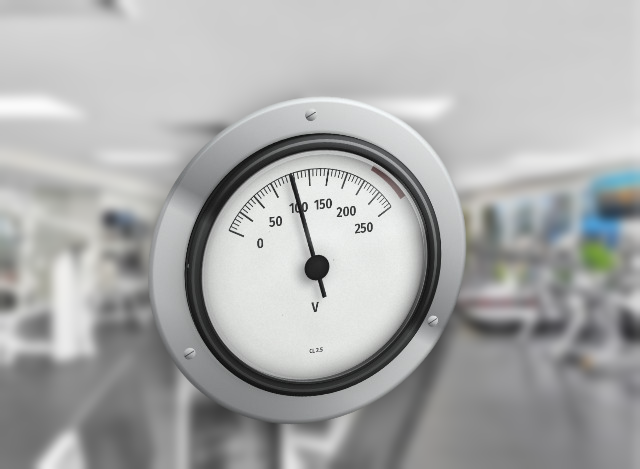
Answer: 100V
